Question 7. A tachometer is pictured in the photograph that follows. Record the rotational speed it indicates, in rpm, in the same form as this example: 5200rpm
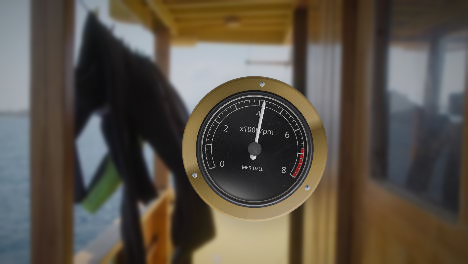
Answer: 4200rpm
